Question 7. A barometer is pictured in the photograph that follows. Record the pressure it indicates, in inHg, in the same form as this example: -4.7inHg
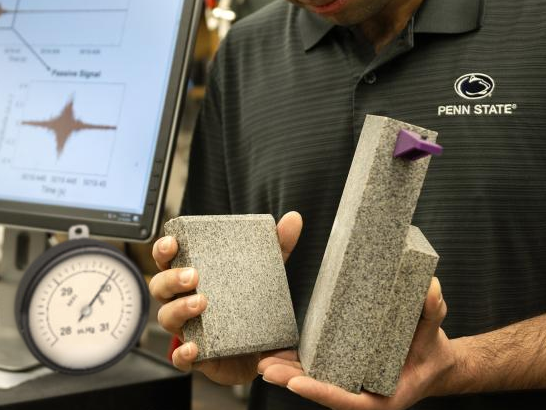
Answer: 29.9inHg
